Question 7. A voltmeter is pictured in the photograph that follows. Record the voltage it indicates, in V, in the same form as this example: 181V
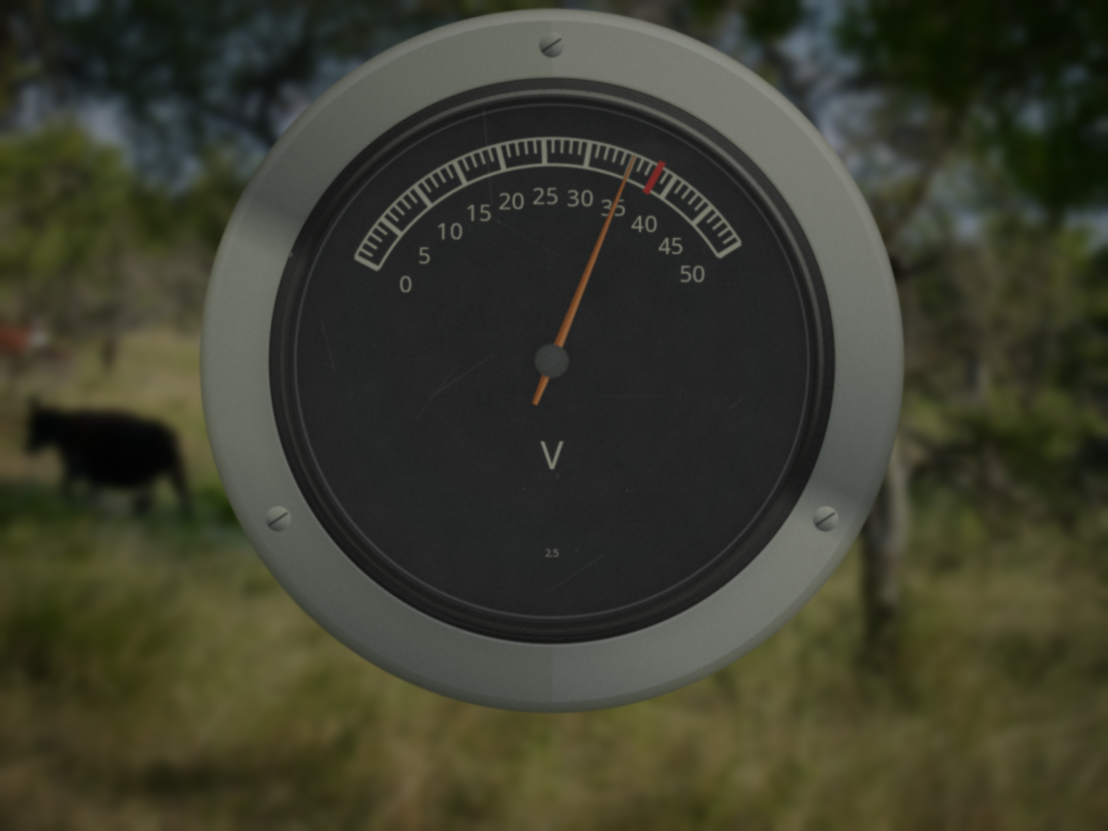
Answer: 35V
